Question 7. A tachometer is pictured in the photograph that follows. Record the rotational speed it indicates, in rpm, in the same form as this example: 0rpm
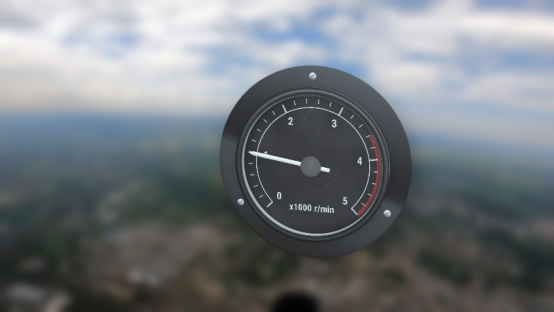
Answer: 1000rpm
